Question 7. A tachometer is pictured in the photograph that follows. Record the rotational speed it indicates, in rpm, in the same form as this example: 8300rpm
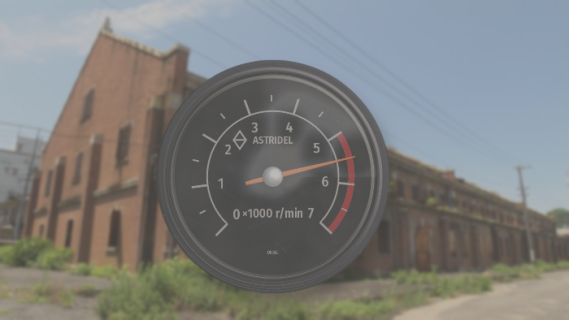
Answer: 5500rpm
